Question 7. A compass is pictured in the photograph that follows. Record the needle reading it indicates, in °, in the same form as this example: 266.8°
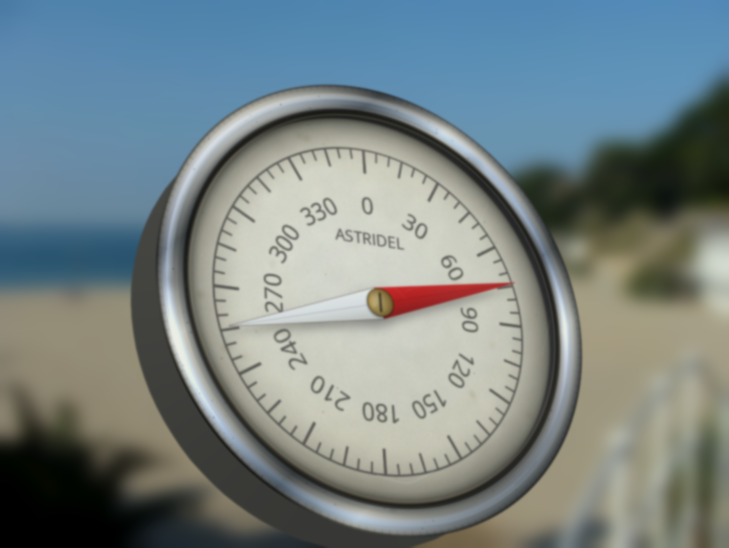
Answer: 75°
